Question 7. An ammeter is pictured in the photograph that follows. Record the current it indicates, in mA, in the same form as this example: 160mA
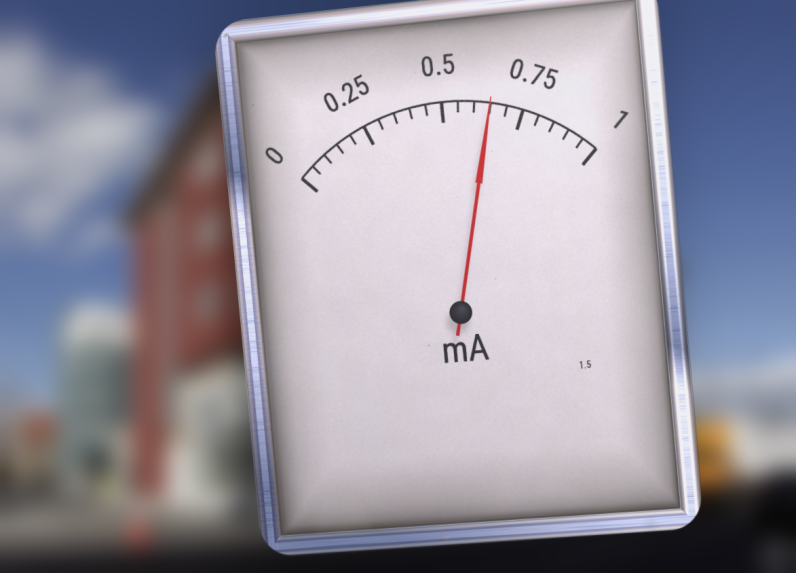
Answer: 0.65mA
